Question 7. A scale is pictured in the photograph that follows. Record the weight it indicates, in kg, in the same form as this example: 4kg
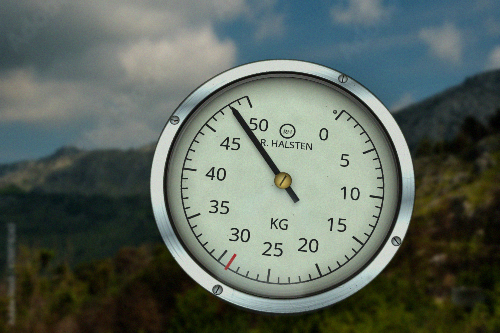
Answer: 48kg
